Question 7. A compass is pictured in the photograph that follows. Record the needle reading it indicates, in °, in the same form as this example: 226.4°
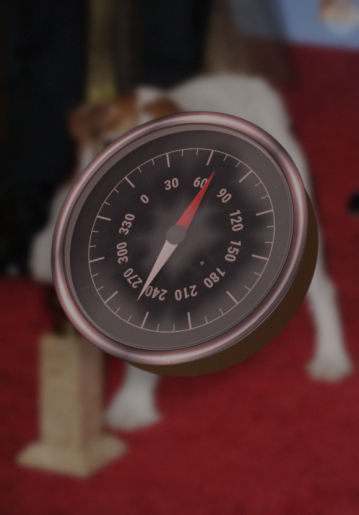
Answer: 70°
